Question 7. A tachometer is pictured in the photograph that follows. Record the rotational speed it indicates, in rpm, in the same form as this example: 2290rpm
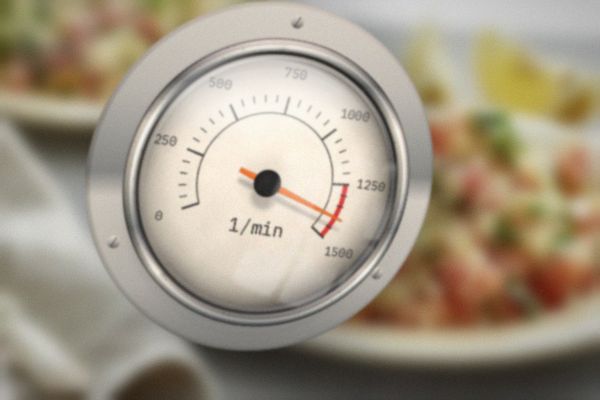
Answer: 1400rpm
